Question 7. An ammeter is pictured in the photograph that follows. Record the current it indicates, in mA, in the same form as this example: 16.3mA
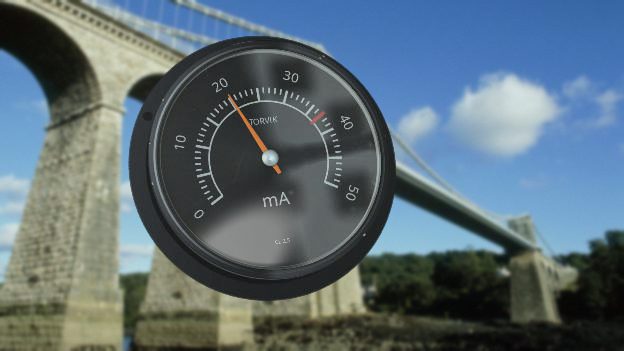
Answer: 20mA
